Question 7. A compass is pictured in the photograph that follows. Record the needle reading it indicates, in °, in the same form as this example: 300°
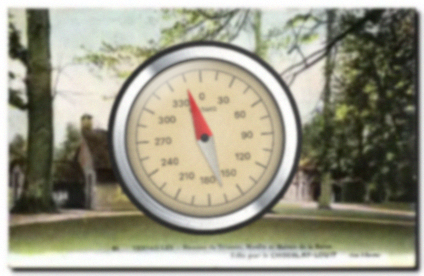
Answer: 345°
